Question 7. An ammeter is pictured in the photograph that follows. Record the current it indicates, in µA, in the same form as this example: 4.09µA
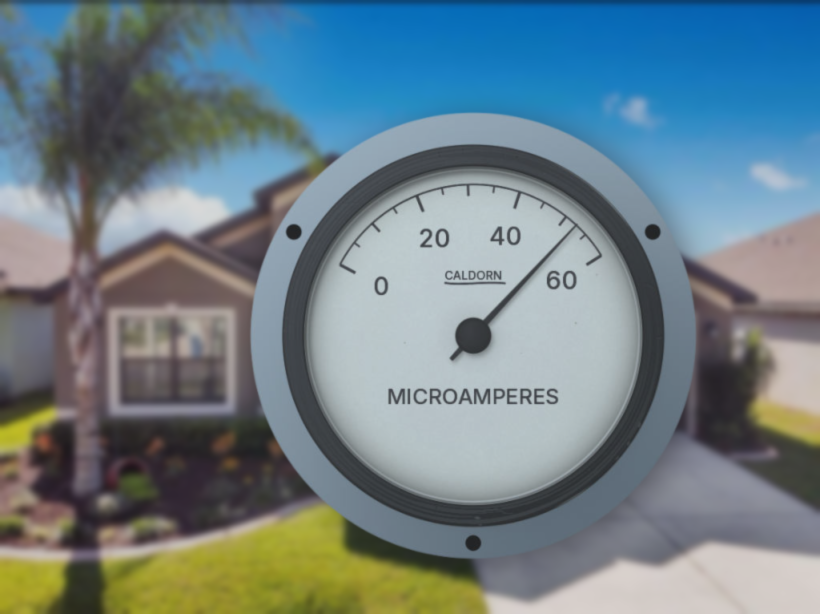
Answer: 52.5µA
